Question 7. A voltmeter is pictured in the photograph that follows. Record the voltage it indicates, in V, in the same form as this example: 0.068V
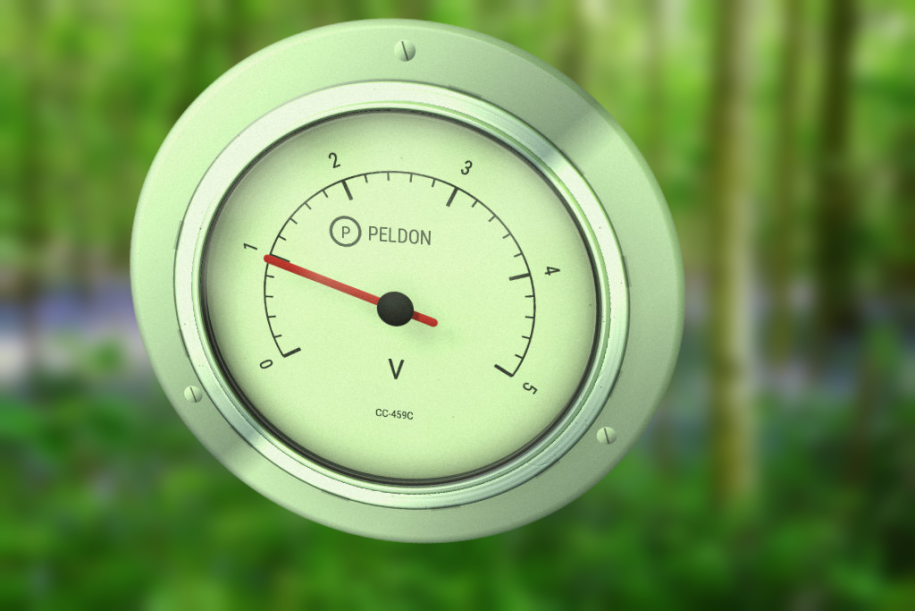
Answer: 1V
